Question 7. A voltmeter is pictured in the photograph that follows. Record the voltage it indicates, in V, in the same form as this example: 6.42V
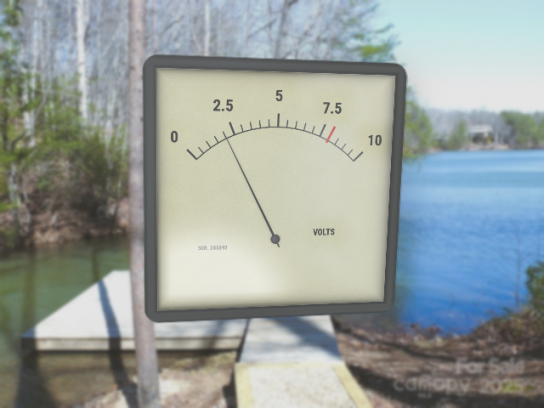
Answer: 2V
